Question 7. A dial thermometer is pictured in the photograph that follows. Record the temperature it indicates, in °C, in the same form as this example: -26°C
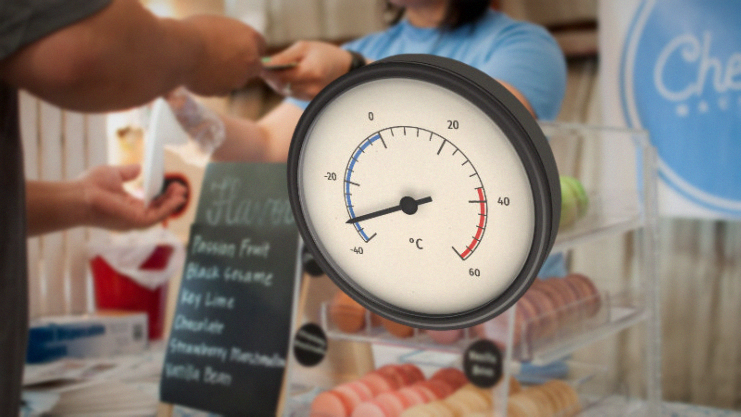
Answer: -32°C
